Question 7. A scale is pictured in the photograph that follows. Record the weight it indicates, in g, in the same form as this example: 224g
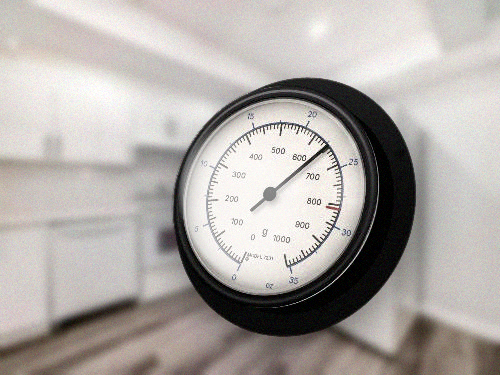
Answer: 650g
